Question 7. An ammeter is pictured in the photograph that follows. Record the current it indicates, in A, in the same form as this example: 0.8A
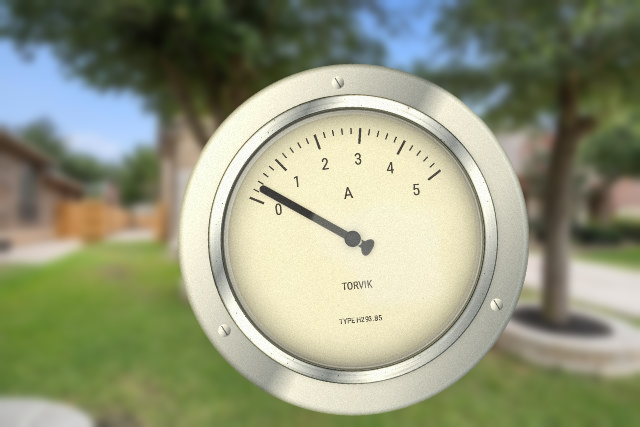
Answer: 0.3A
